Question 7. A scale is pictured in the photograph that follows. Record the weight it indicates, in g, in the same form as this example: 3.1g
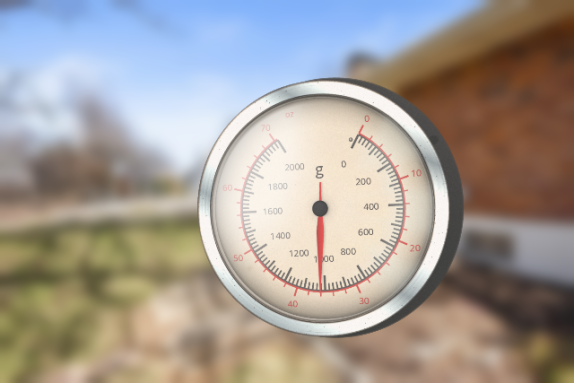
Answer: 1020g
